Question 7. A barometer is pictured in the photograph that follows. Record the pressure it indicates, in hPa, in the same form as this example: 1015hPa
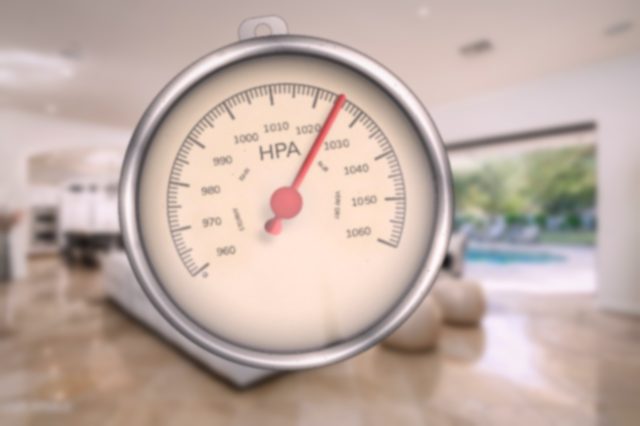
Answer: 1025hPa
